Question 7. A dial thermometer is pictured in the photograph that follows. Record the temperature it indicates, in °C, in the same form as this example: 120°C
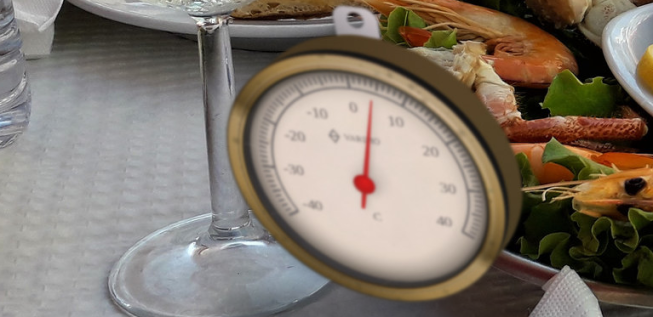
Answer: 5°C
